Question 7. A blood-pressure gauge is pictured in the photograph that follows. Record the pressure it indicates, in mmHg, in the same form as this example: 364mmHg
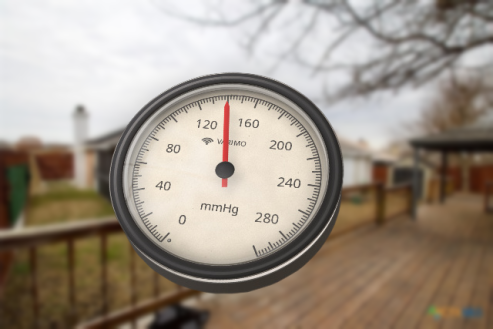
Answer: 140mmHg
